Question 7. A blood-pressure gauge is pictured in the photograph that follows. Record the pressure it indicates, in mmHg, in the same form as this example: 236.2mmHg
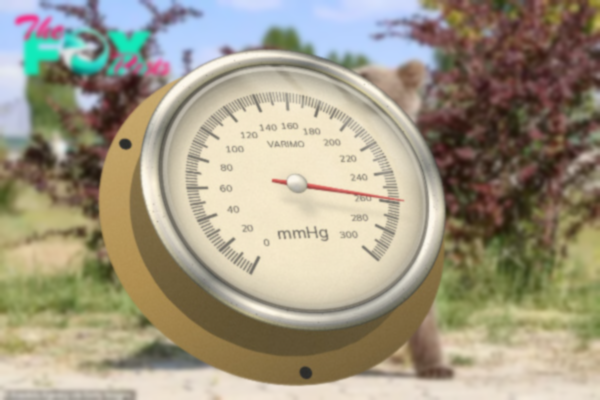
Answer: 260mmHg
